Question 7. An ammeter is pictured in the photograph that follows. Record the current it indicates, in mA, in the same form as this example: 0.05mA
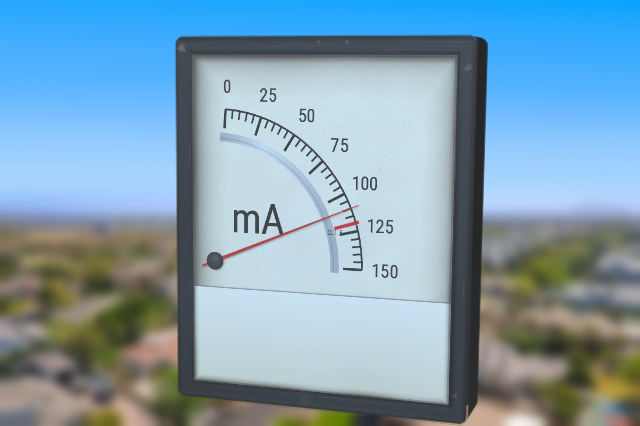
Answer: 110mA
